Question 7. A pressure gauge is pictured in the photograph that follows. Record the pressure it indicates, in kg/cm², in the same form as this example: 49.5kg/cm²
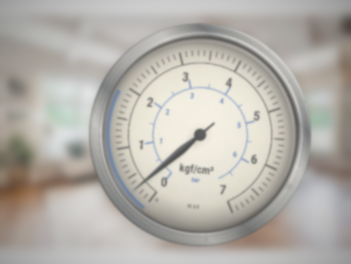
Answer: 0.3kg/cm²
